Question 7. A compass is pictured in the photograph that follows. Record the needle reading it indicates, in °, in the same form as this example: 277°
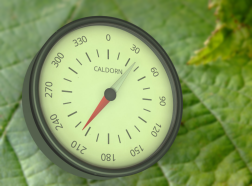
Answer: 217.5°
